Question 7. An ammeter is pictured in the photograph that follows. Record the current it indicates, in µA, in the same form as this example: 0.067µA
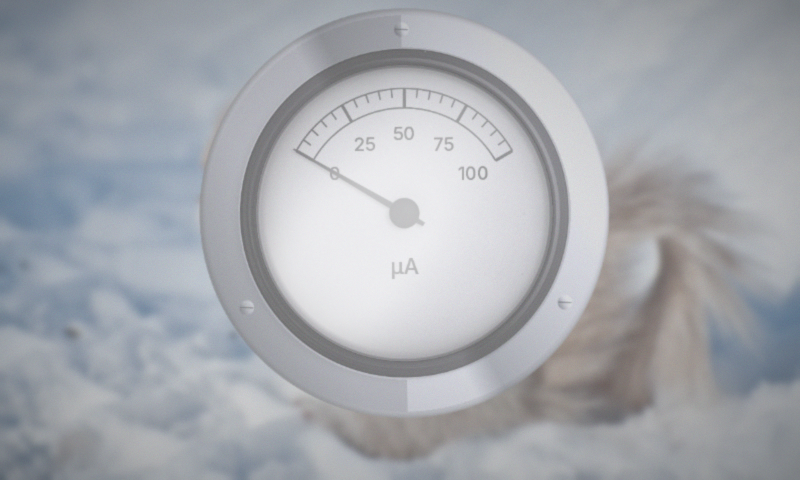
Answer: 0µA
